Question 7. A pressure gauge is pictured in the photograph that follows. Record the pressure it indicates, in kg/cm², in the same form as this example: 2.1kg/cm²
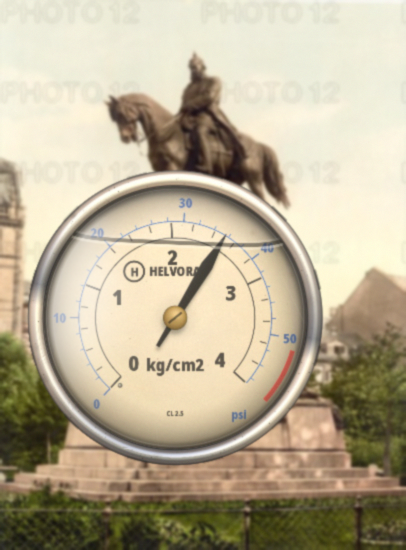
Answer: 2.5kg/cm²
